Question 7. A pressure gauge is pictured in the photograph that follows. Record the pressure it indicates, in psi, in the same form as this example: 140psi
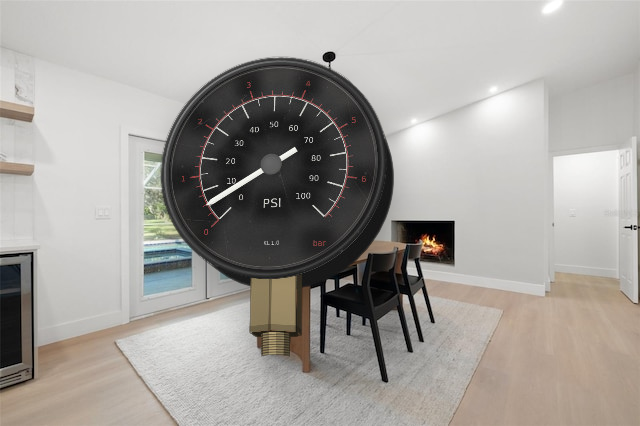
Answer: 5psi
